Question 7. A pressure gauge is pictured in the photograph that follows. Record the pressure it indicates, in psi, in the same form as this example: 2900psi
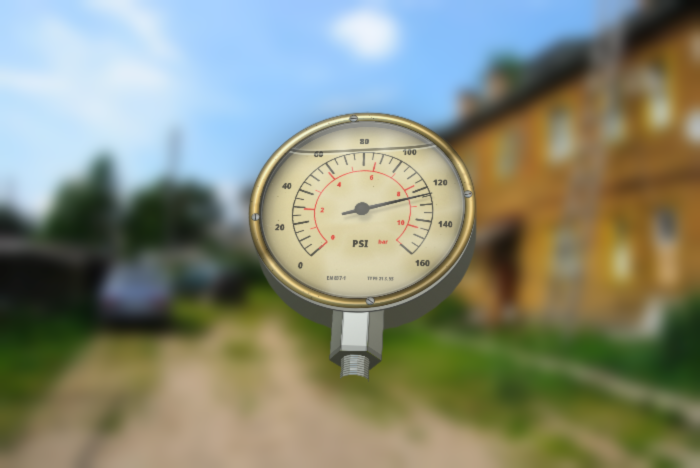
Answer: 125psi
